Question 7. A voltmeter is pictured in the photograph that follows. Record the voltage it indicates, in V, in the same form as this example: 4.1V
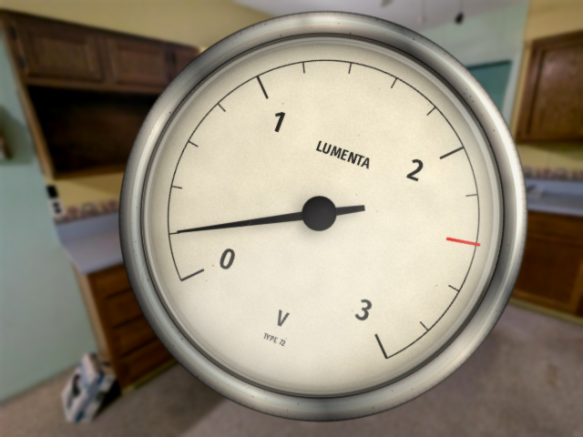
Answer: 0.2V
